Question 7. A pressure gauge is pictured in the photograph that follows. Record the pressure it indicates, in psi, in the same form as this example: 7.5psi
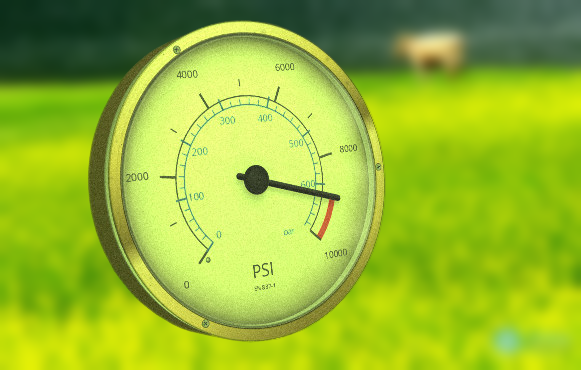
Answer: 9000psi
